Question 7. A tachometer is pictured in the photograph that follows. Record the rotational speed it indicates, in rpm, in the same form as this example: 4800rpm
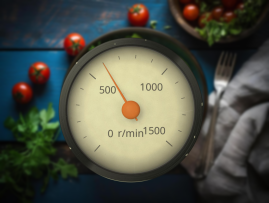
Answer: 600rpm
